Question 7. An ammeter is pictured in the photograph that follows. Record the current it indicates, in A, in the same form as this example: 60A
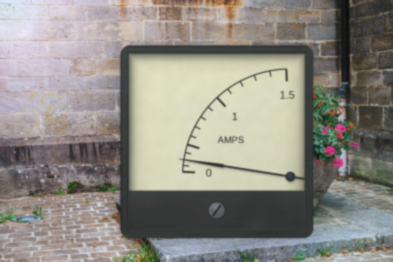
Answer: 0.3A
